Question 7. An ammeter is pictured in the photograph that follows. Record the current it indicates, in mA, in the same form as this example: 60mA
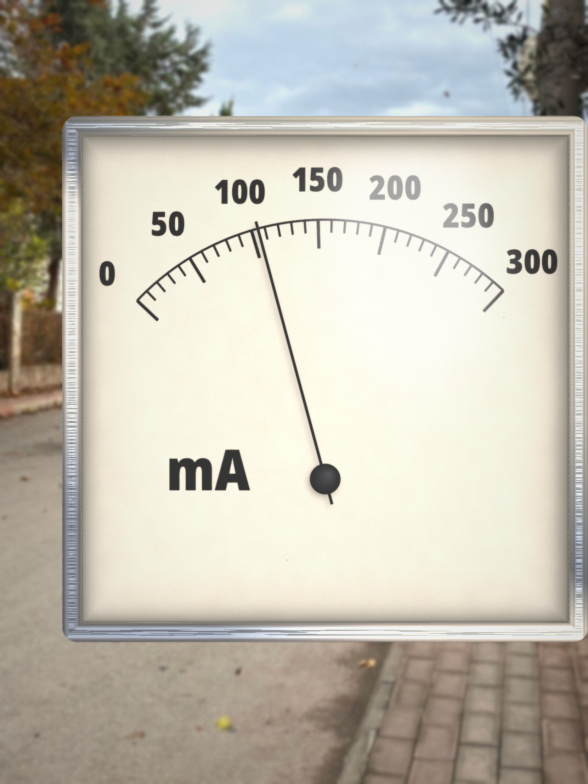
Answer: 105mA
